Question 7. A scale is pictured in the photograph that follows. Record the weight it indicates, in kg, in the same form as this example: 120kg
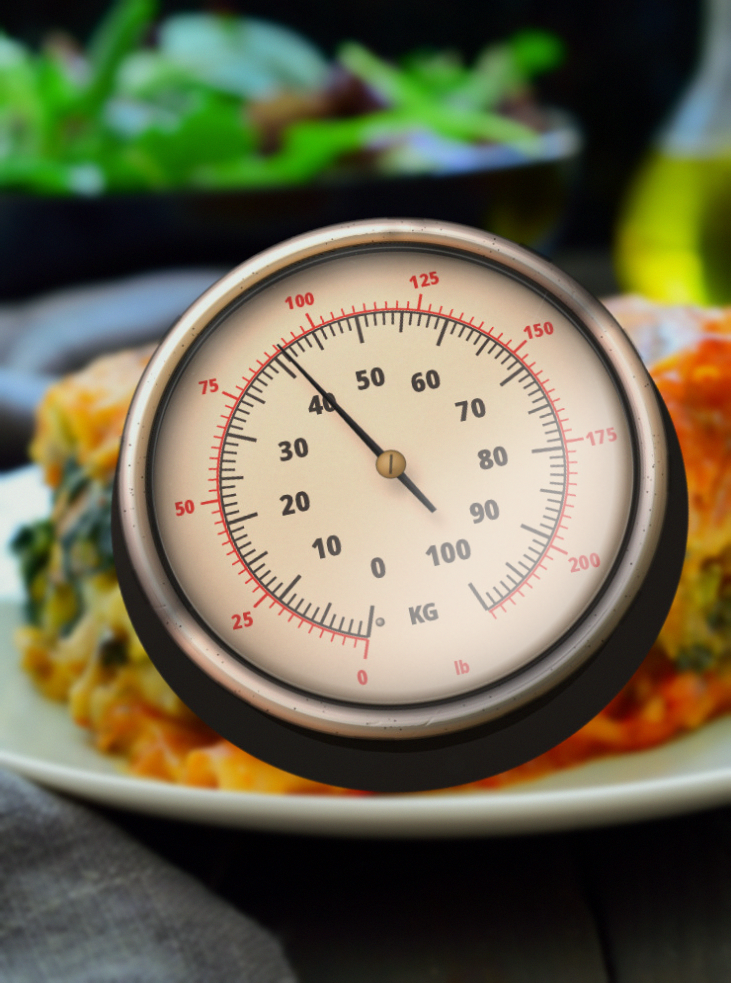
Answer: 41kg
